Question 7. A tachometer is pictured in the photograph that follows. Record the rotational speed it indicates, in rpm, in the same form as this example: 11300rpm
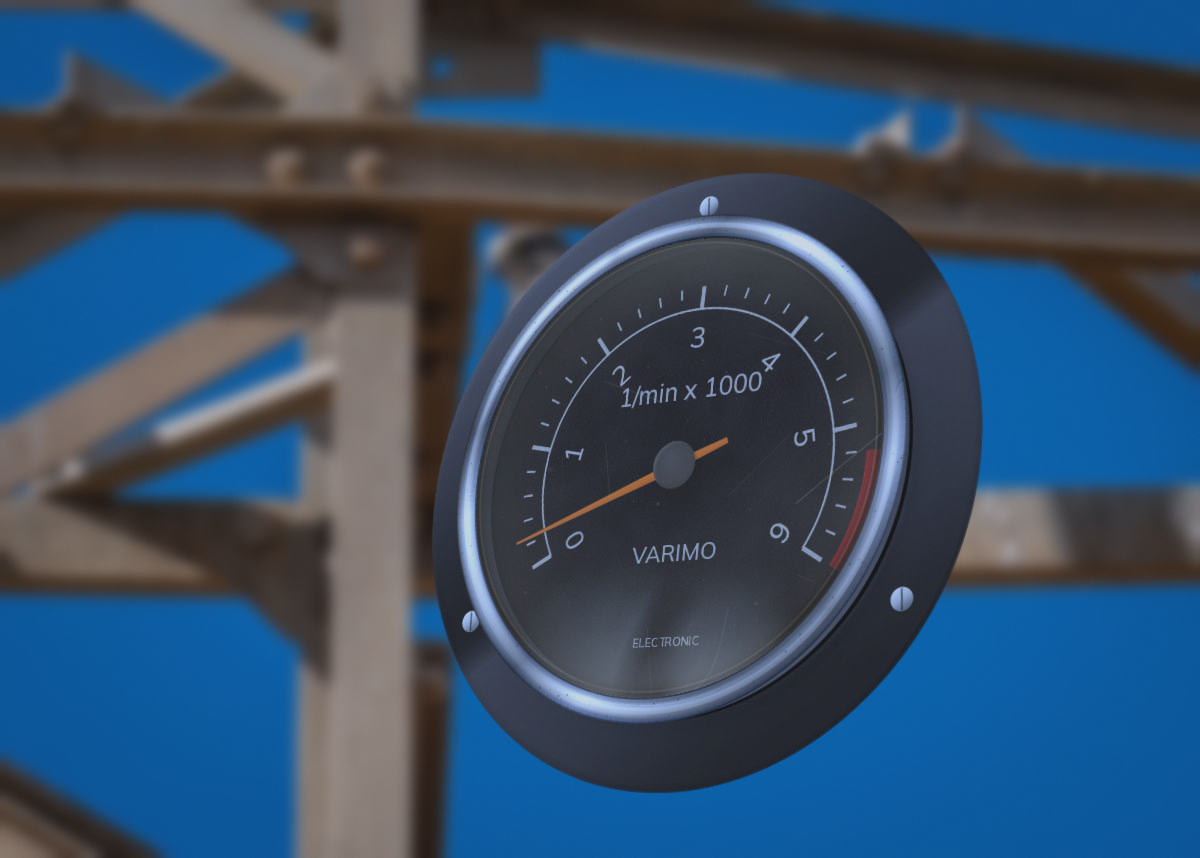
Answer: 200rpm
